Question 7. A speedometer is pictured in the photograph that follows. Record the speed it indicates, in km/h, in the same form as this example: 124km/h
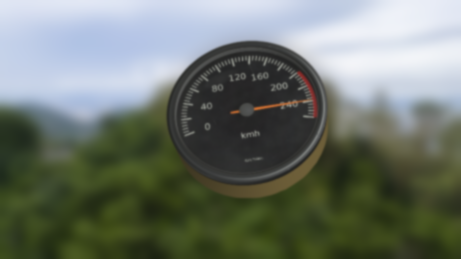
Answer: 240km/h
